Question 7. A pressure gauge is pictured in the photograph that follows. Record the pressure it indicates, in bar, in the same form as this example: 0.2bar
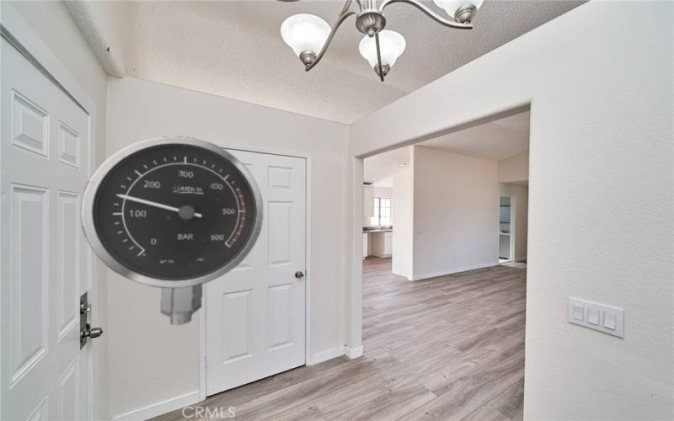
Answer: 140bar
